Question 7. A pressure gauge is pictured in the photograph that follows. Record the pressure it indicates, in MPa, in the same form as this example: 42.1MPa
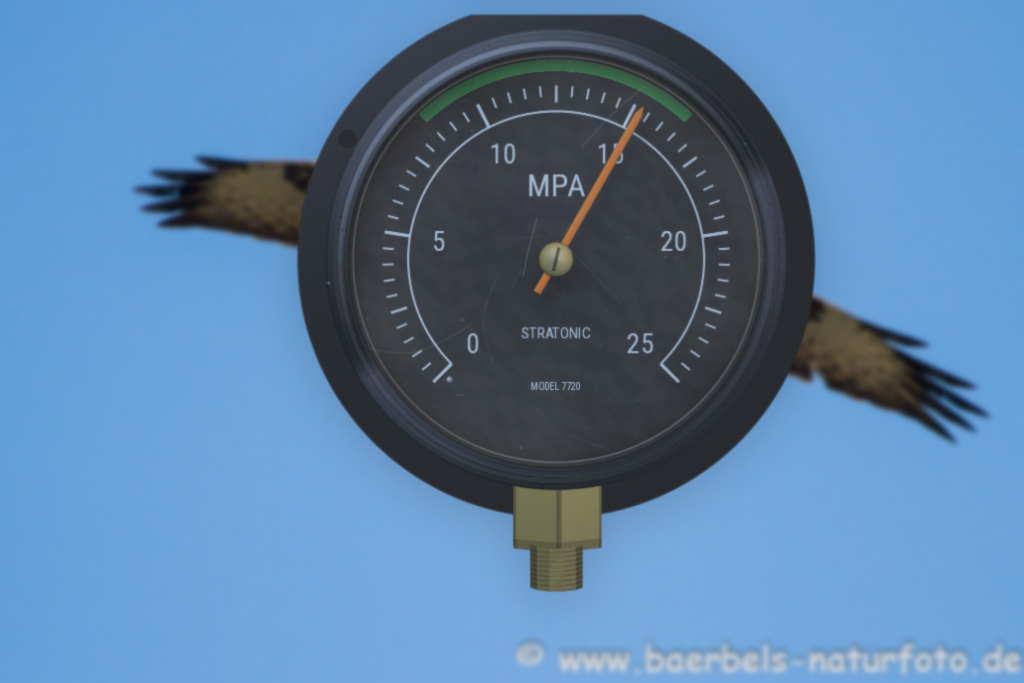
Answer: 15.25MPa
